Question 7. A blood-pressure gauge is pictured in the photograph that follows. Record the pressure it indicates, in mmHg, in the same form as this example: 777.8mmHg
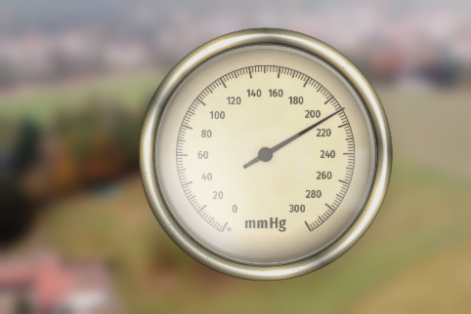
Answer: 210mmHg
